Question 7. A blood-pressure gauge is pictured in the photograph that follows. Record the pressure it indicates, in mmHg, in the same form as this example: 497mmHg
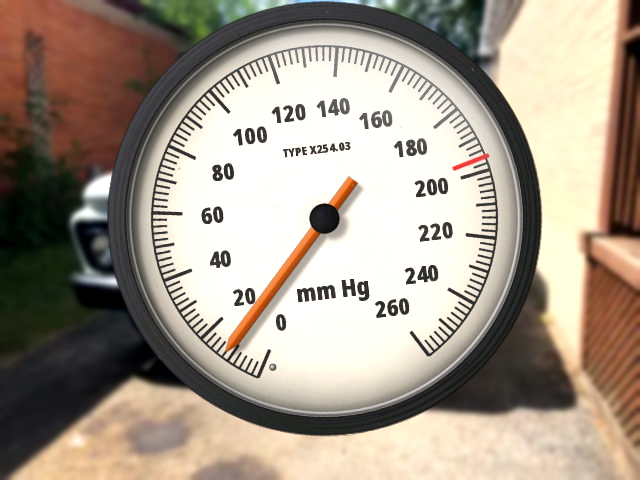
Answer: 12mmHg
